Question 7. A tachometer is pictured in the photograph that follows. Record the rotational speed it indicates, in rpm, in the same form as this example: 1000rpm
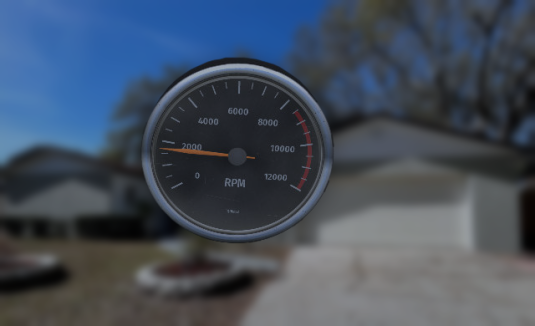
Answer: 1750rpm
